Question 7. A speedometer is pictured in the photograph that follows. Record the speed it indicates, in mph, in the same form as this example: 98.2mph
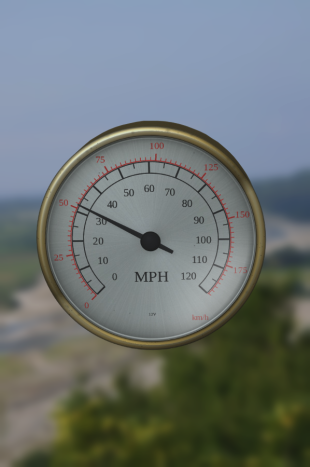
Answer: 32.5mph
